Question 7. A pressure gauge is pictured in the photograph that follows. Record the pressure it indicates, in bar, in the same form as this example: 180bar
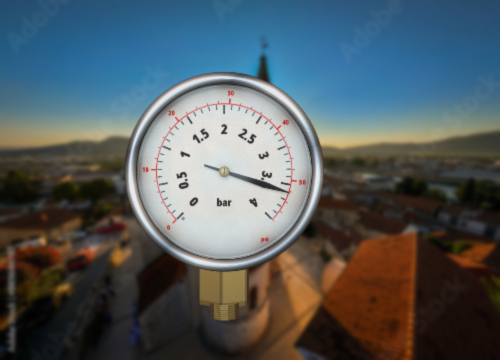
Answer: 3.6bar
